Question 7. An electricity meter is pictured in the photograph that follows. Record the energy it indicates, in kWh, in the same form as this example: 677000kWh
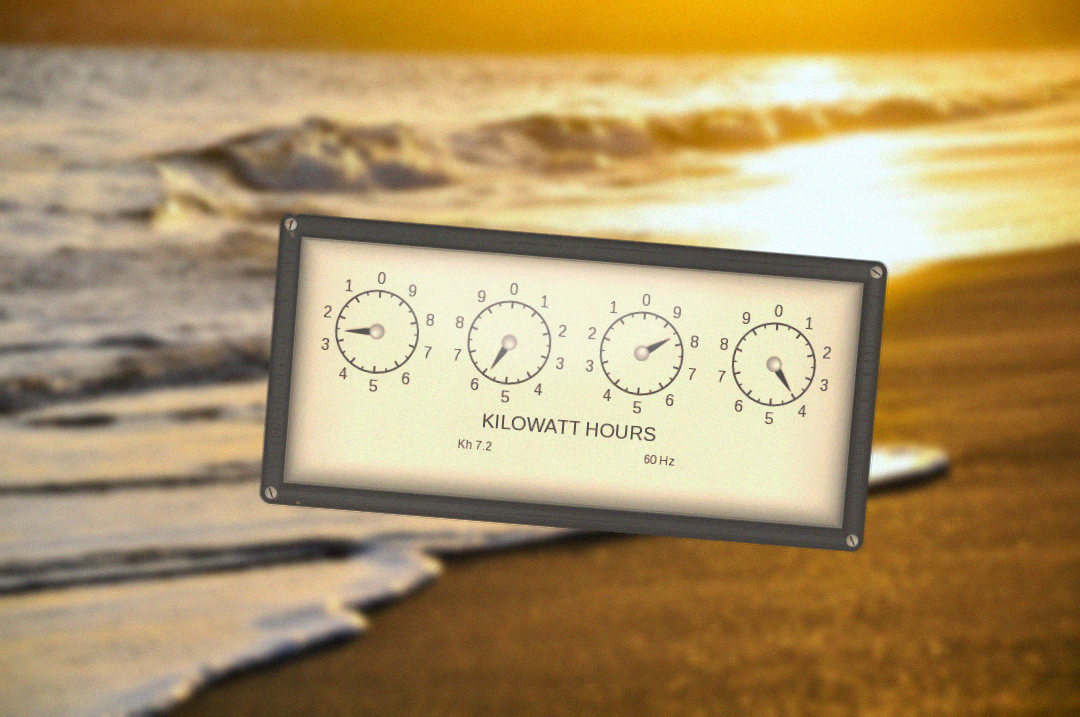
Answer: 2584kWh
